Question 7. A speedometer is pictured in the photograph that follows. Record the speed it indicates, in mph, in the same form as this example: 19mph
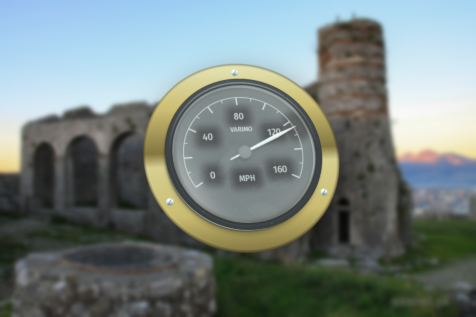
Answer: 125mph
